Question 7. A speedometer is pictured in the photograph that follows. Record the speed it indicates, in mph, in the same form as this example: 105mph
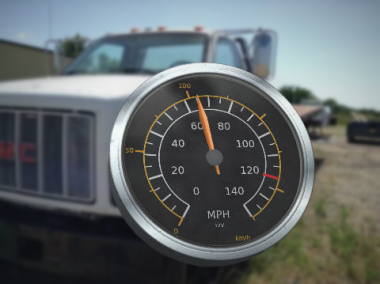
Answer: 65mph
